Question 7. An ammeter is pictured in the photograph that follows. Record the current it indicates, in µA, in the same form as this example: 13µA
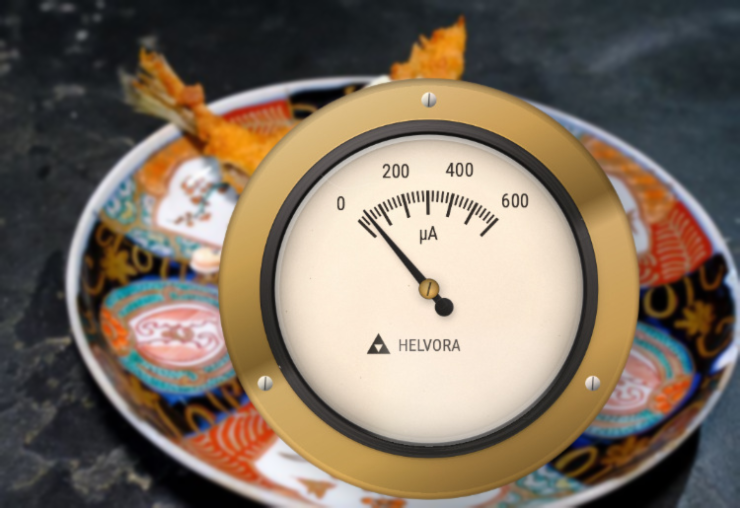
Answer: 40µA
